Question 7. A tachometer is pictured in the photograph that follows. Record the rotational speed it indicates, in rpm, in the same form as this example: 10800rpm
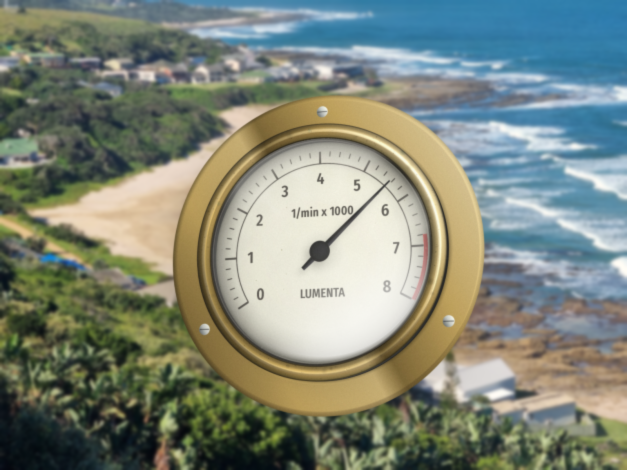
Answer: 5600rpm
